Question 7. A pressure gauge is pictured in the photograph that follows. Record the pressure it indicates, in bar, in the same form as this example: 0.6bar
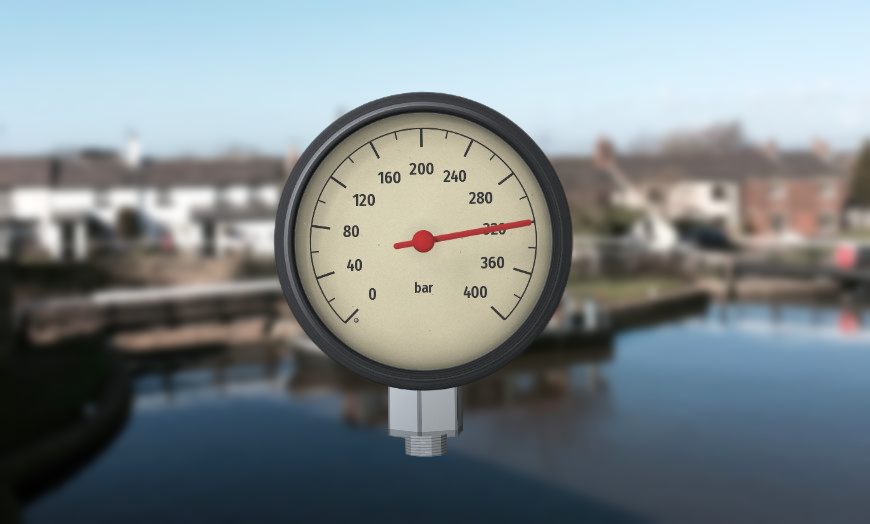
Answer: 320bar
